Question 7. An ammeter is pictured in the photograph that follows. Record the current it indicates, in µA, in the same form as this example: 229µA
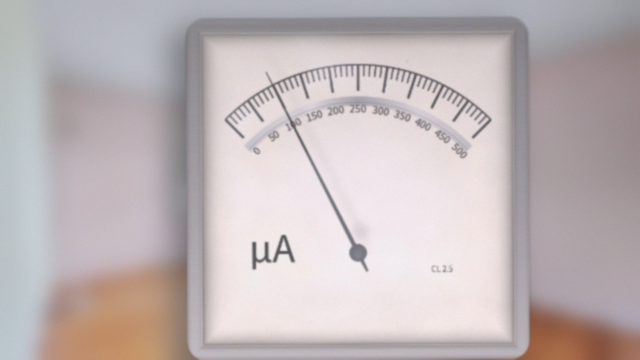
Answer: 100µA
